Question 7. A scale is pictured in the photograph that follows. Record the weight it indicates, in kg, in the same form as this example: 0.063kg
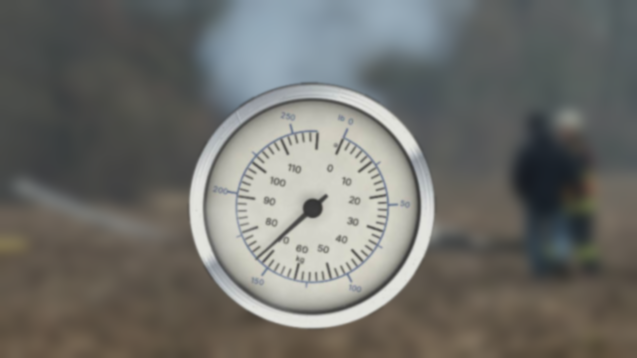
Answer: 72kg
